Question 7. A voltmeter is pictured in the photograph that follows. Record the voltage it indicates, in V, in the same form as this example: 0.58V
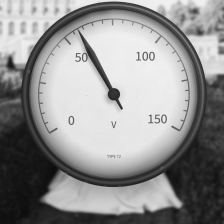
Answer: 57.5V
